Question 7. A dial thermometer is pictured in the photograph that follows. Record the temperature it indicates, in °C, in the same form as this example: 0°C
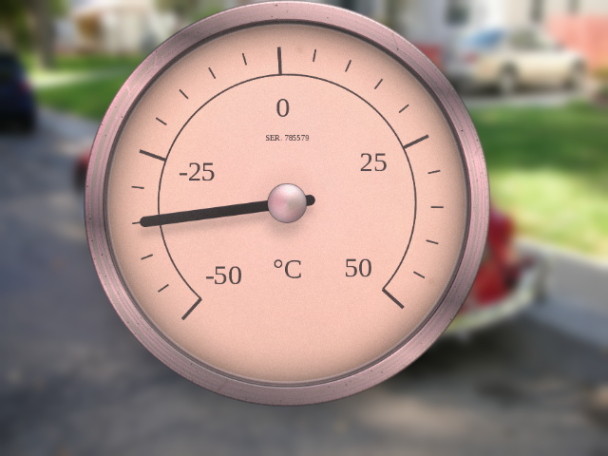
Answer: -35°C
